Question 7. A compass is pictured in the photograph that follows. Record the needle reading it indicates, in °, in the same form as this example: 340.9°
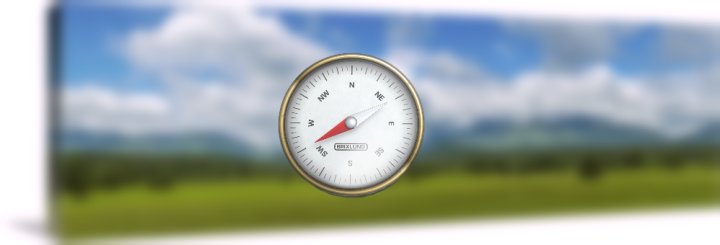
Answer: 240°
